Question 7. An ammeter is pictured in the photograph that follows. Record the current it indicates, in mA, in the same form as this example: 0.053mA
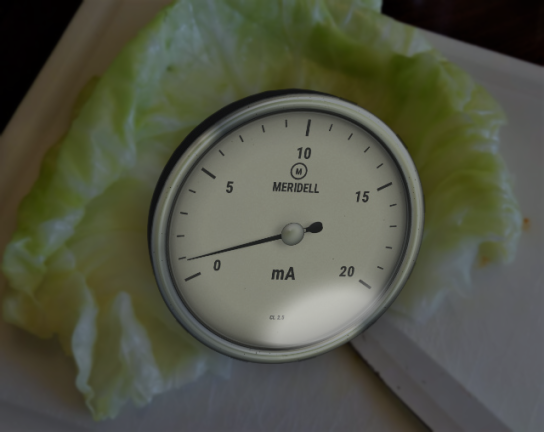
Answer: 1mA
